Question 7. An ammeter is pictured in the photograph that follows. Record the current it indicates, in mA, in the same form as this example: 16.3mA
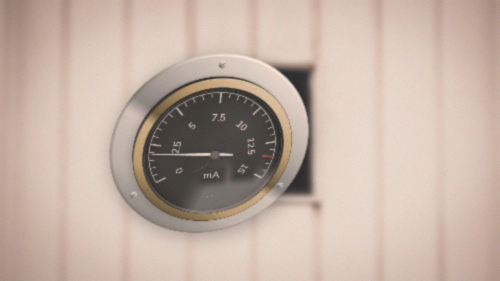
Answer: 2mA
